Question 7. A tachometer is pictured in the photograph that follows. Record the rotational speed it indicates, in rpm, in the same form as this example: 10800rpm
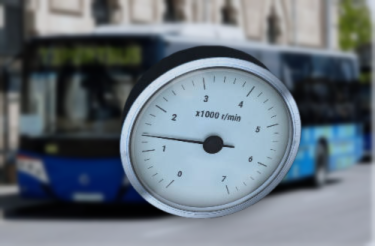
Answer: 1400rpm
